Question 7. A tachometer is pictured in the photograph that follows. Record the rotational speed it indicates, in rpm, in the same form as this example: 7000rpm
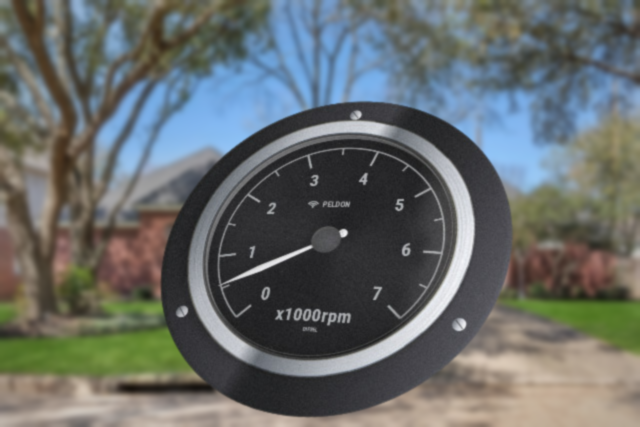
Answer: 500rpm
